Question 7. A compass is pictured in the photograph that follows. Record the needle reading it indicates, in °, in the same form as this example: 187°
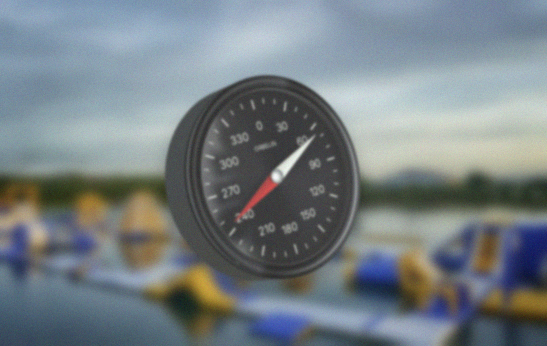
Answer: 245°
